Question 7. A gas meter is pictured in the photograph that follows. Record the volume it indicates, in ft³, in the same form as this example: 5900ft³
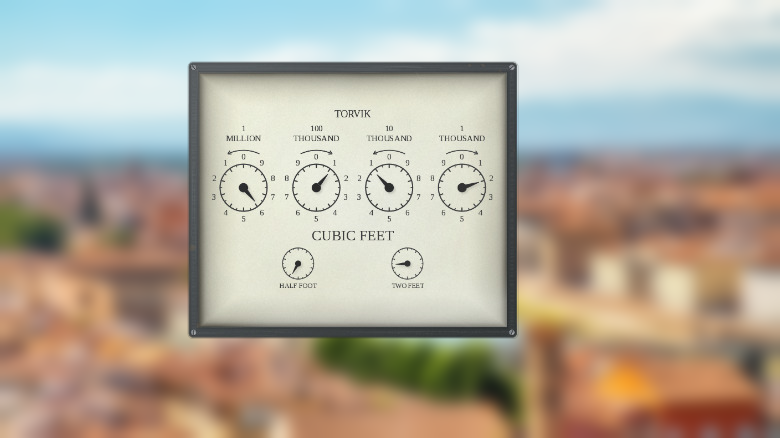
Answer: 611200ft³
